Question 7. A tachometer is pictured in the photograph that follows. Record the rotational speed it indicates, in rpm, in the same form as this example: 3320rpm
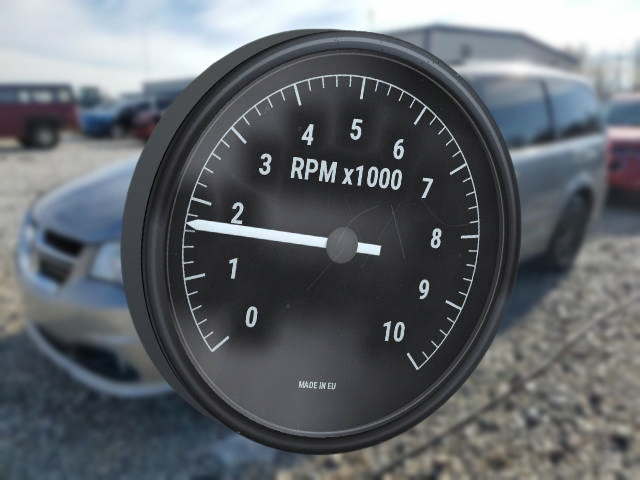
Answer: 1700rpm
